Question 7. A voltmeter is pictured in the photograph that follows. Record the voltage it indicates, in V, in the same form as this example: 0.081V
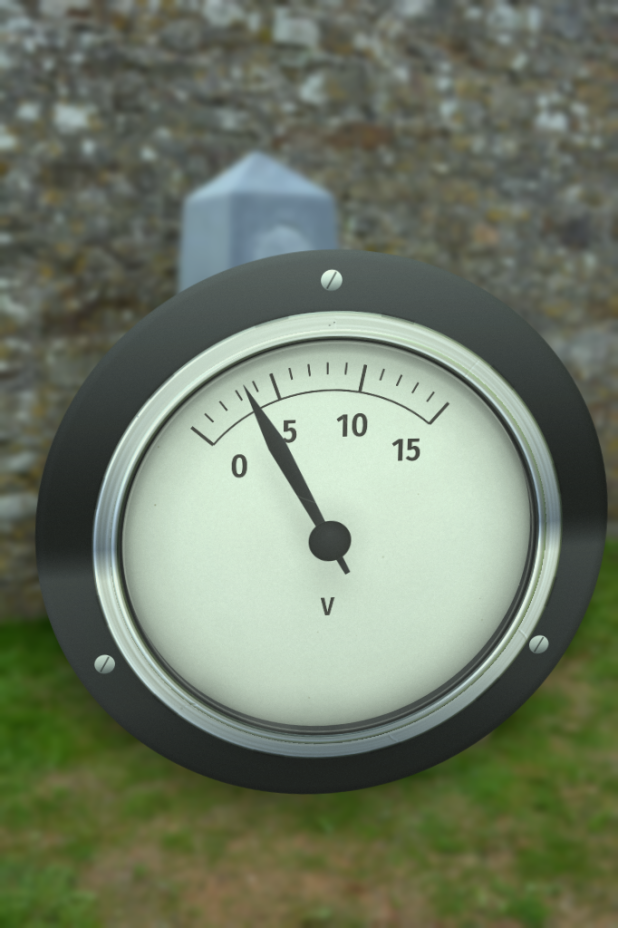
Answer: 3.5V
